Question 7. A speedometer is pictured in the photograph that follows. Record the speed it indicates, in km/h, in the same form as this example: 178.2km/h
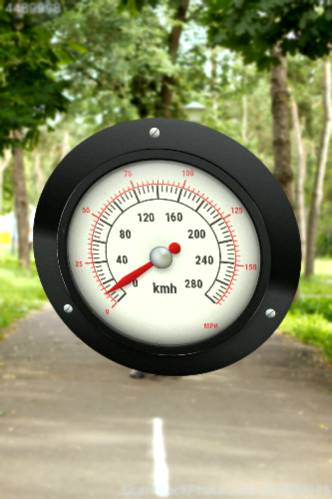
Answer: 12km/h
